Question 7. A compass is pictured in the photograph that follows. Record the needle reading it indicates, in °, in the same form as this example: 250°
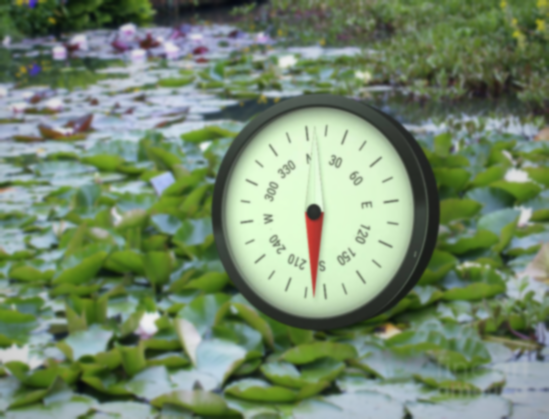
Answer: 187.5°
